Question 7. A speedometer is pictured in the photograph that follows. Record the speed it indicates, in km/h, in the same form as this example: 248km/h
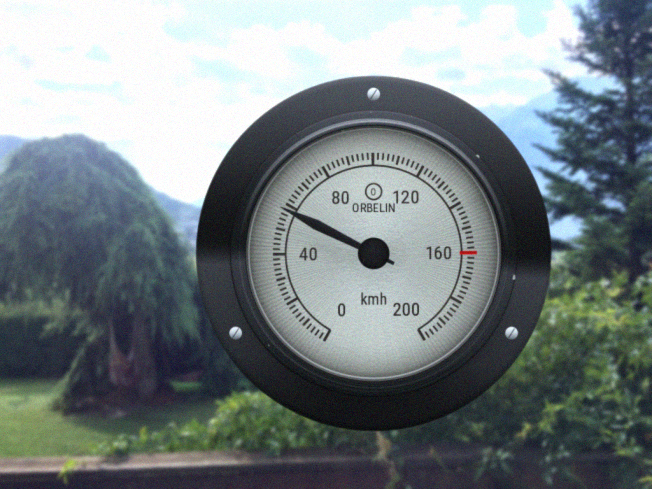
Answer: 58km/h
